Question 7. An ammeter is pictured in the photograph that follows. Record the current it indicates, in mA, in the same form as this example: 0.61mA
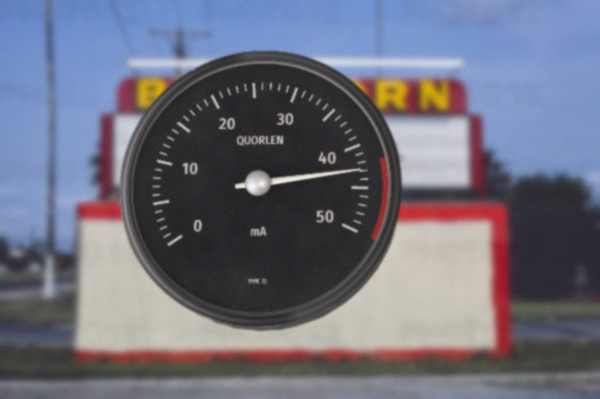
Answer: 43mA
